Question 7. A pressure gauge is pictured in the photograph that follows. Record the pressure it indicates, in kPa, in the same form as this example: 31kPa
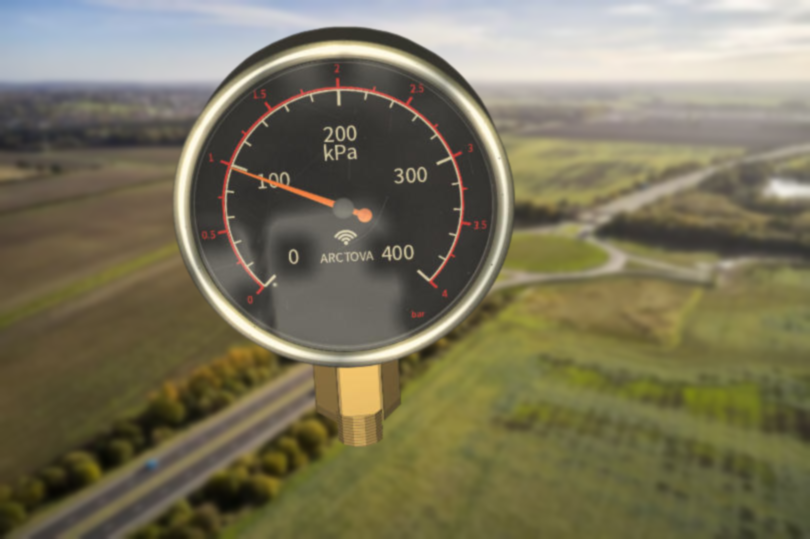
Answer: 100kPa
